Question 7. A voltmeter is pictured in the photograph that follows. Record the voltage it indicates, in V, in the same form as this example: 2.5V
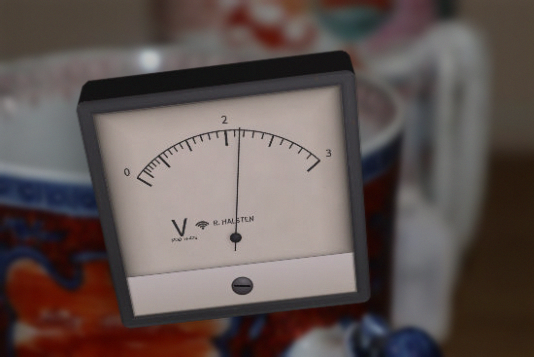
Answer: 2.15V
